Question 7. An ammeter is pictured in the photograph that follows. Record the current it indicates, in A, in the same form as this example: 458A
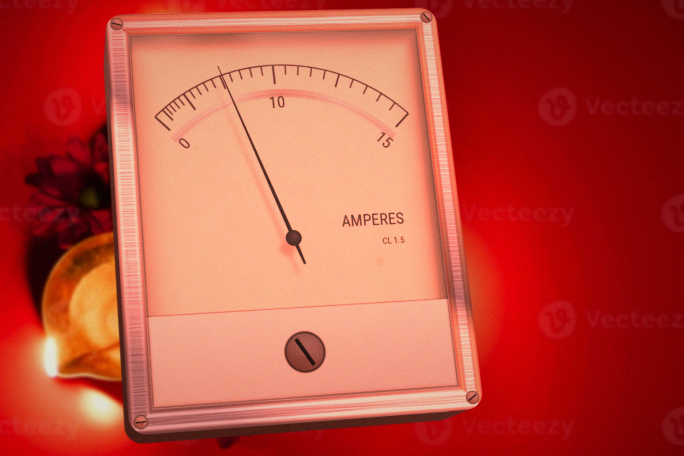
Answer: 7.5A
